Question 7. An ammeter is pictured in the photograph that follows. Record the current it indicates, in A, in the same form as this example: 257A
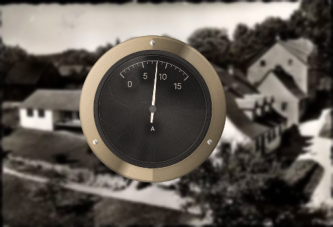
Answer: 8A
